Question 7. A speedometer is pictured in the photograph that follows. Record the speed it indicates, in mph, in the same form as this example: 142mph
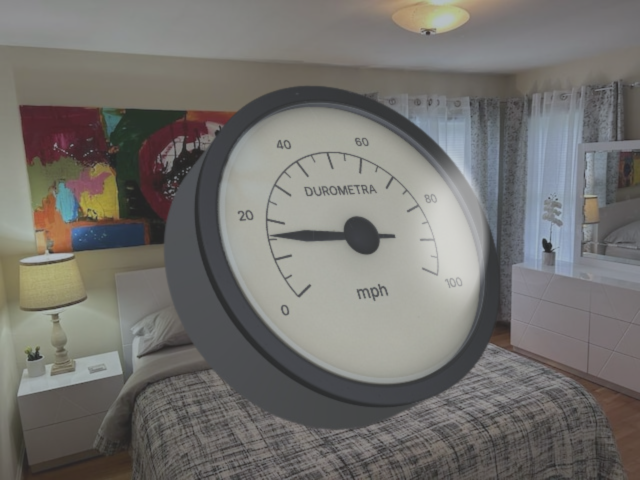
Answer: 15mph
